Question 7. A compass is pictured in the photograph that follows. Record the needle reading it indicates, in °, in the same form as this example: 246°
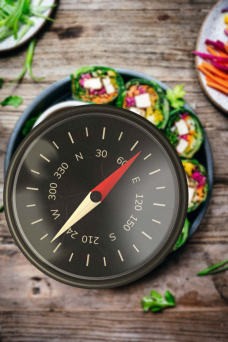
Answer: 67.5°
